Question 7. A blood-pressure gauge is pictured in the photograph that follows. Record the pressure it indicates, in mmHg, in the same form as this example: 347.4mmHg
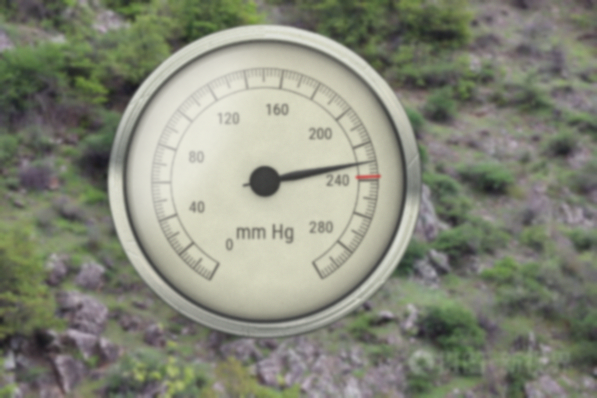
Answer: 230mmHg
